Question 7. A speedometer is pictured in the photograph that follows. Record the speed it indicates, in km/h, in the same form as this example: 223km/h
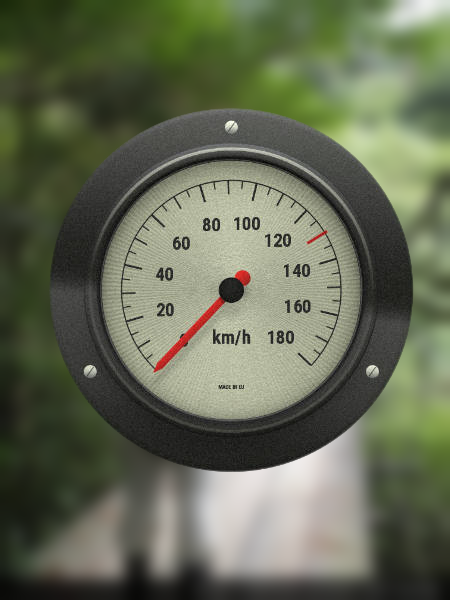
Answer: 0km/h
